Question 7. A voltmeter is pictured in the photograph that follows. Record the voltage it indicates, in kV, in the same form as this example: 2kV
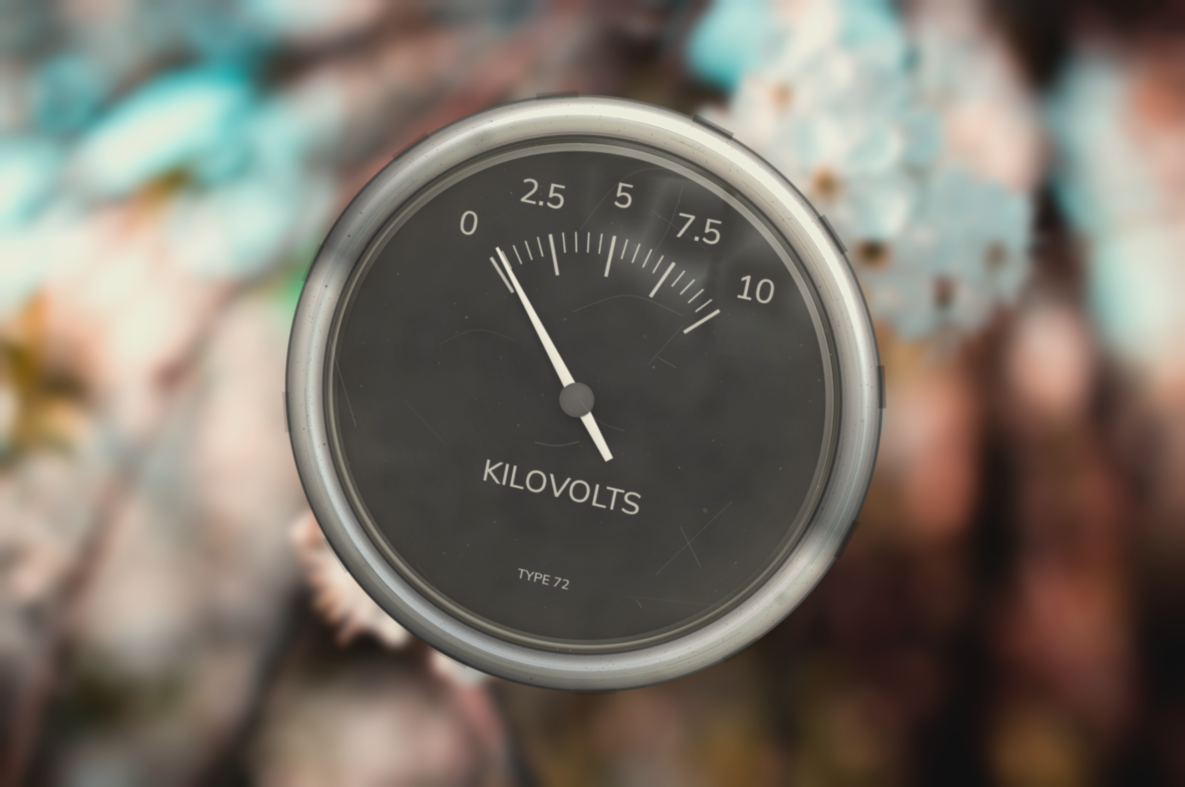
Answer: 0.5kV
